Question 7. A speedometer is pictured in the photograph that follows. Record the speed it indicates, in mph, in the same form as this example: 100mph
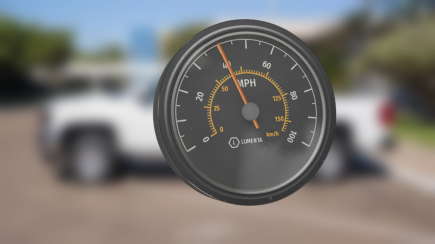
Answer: 40mph
